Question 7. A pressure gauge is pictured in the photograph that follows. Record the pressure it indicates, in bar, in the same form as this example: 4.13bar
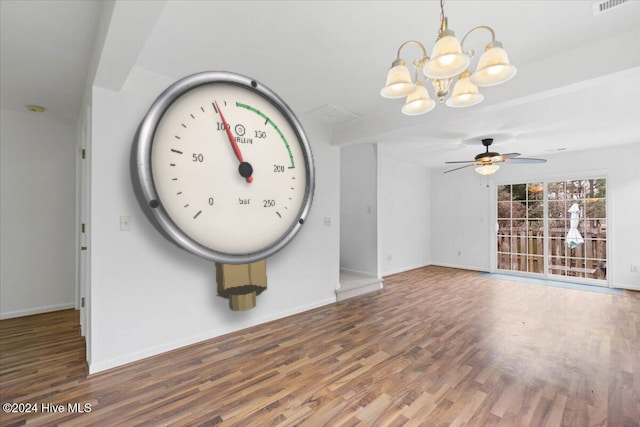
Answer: 100bar
